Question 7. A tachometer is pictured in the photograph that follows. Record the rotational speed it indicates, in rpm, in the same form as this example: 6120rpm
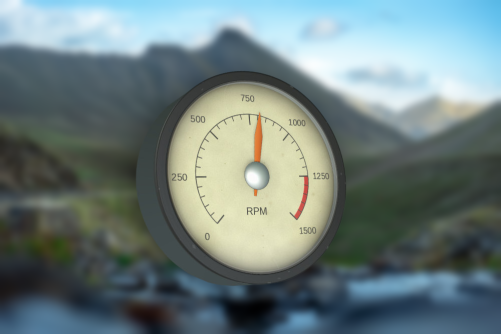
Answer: 800rpm
